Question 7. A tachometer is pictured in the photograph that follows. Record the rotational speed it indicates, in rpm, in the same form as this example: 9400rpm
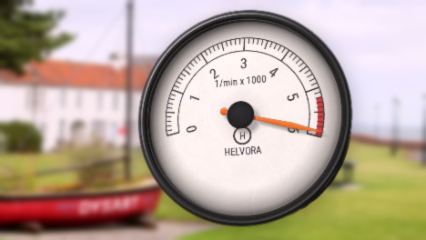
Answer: 5900rpm
